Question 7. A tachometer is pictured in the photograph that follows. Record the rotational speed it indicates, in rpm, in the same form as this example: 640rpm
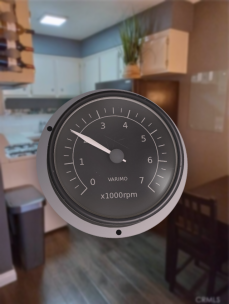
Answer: 2000rpm
